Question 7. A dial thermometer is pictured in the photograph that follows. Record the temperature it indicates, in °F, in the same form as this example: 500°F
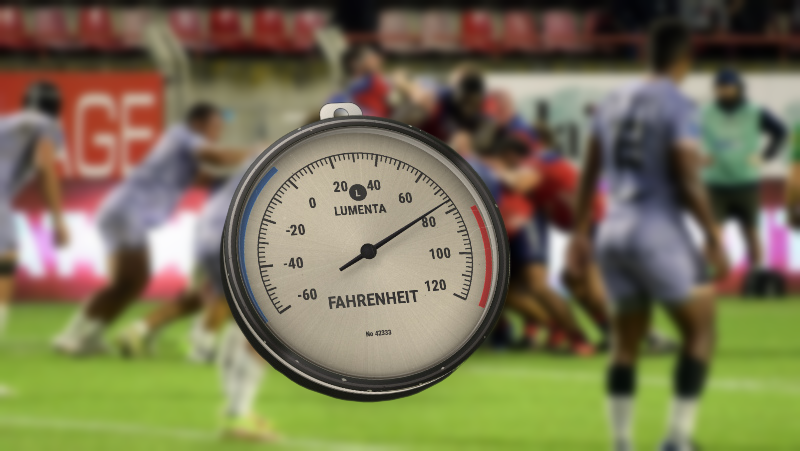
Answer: 76°F
